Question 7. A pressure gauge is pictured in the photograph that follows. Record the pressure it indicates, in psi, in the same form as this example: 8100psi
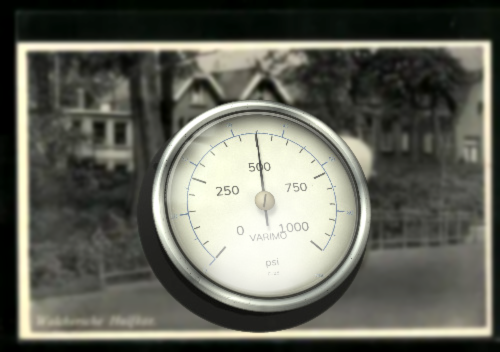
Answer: 500psi
